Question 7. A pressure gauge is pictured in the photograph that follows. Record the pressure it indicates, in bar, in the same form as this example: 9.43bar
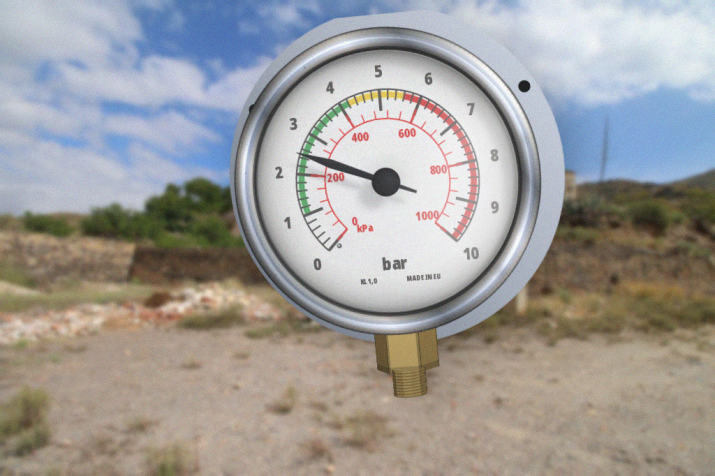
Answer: 2.5bar
